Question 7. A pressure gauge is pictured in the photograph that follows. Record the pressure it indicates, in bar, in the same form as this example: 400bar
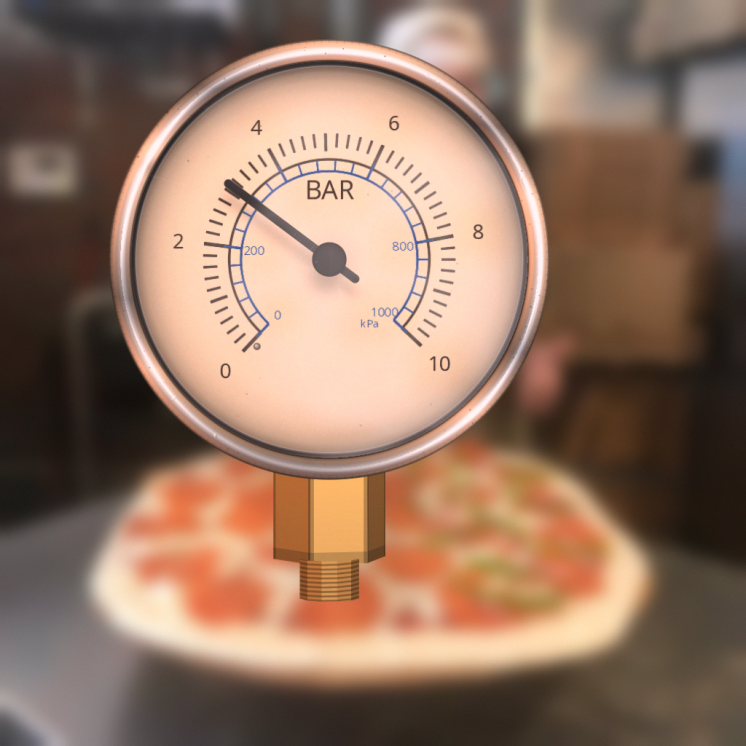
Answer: 3.1bar
